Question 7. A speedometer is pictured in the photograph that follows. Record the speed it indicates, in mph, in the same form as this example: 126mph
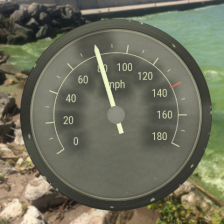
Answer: 80mph
